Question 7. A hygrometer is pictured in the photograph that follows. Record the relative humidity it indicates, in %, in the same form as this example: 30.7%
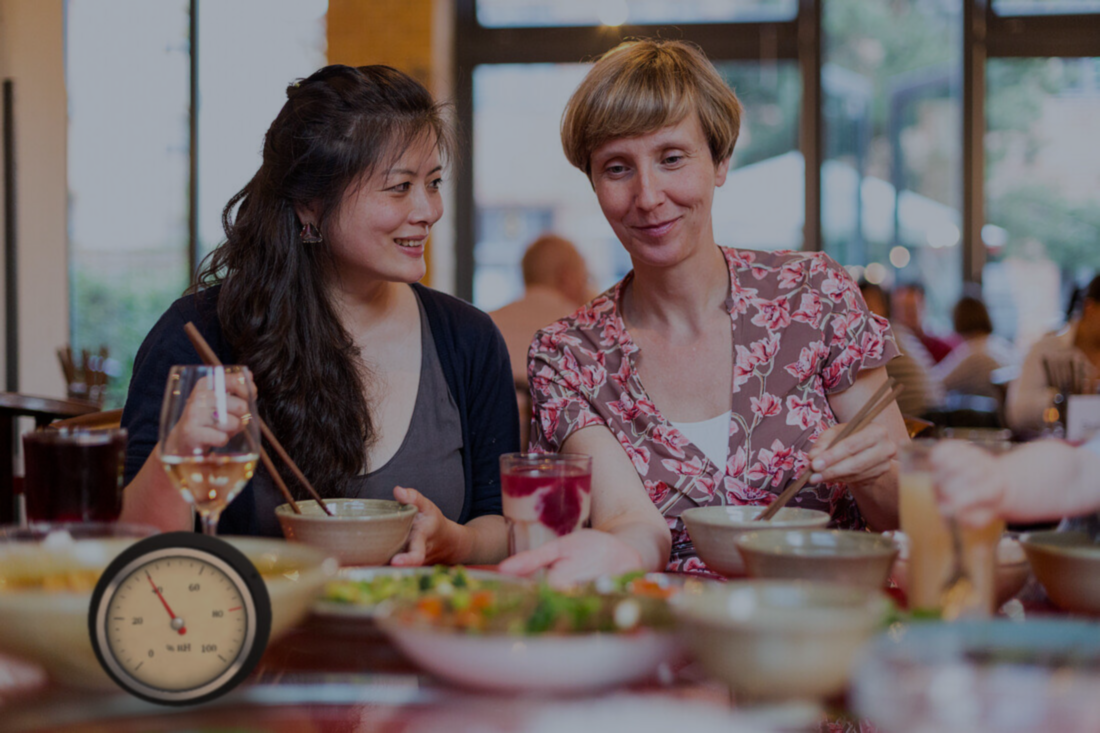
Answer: 40%
